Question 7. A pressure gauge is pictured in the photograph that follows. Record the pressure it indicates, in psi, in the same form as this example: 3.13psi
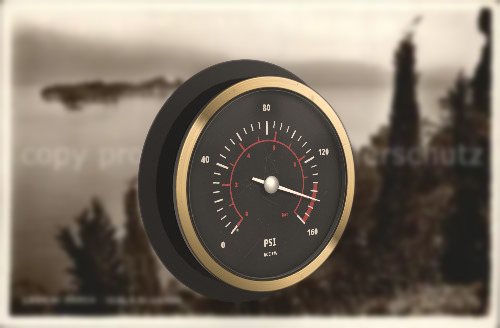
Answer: 145psi
